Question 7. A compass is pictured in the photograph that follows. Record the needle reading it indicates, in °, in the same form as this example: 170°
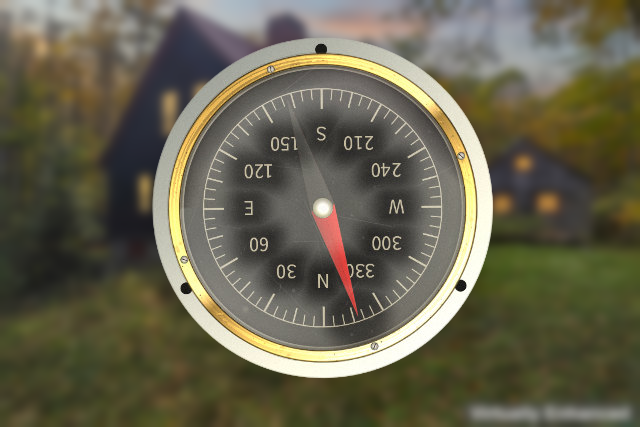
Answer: 342.5°
